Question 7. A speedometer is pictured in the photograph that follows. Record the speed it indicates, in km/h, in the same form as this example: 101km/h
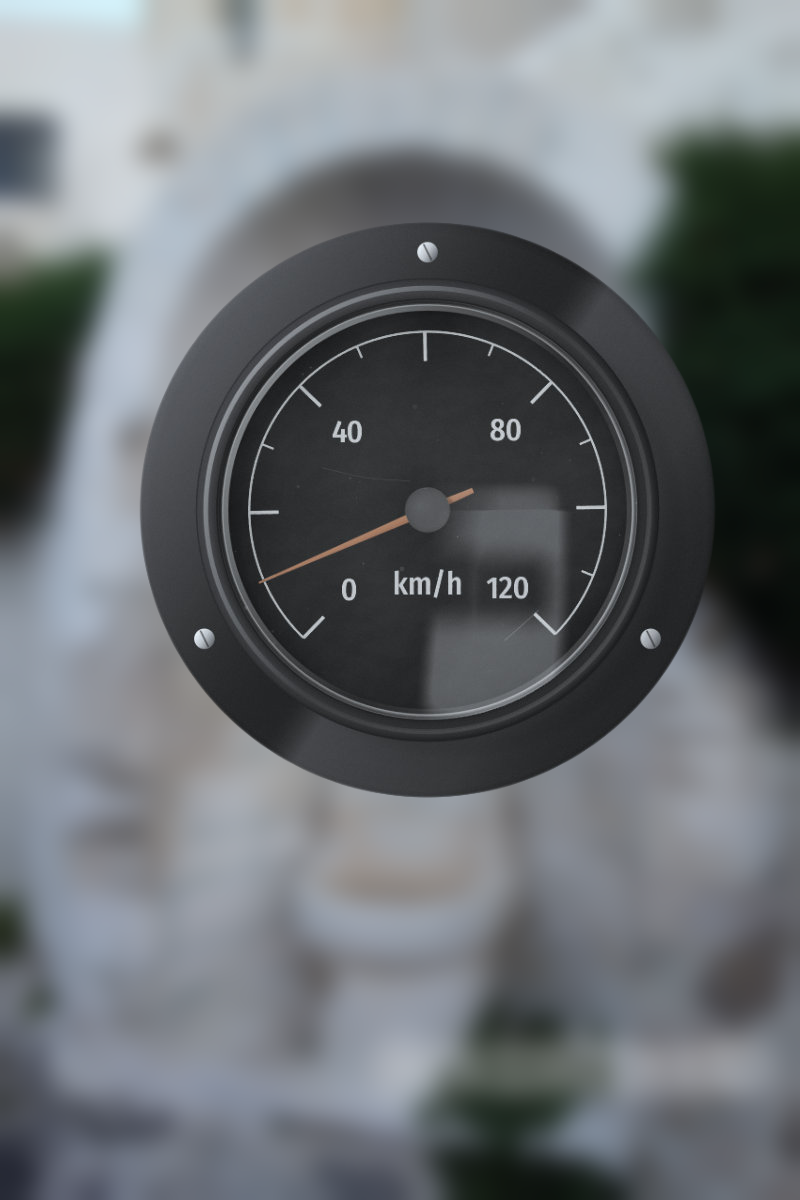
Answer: 10km/h
